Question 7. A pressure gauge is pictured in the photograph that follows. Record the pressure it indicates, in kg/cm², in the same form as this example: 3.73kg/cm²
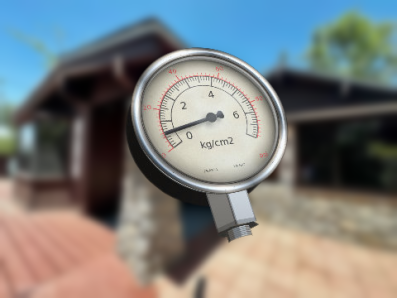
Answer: 0.5kg/cm²
